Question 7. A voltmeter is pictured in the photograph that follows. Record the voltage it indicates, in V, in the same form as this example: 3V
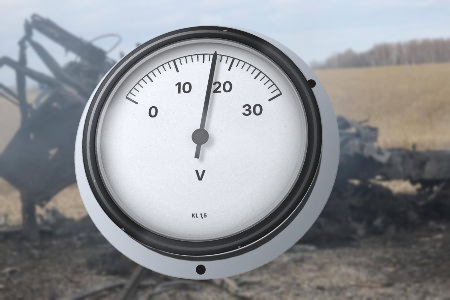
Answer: 17V
